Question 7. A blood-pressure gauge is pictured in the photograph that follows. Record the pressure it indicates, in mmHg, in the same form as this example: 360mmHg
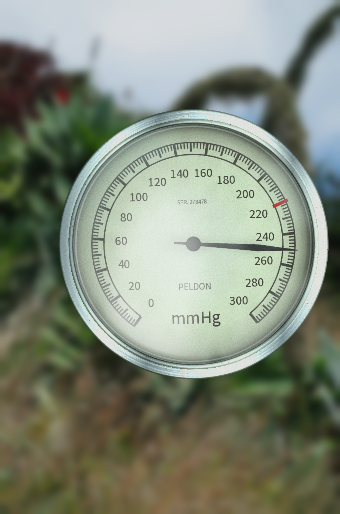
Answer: 250mmHg
